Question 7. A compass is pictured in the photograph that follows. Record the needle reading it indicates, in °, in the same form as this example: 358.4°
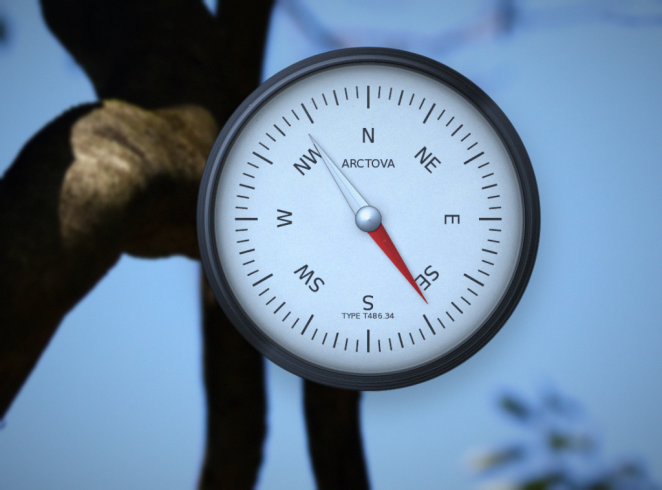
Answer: 145°
